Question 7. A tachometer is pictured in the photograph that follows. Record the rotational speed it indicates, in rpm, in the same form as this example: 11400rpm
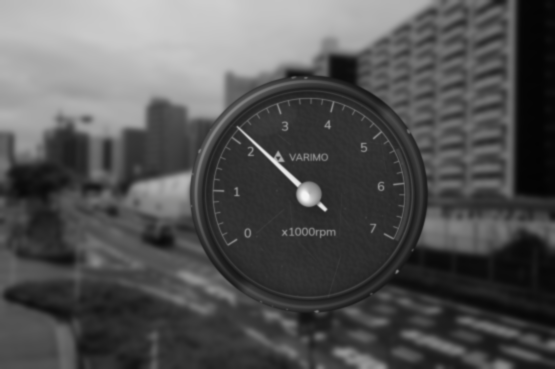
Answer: 2200rpm
